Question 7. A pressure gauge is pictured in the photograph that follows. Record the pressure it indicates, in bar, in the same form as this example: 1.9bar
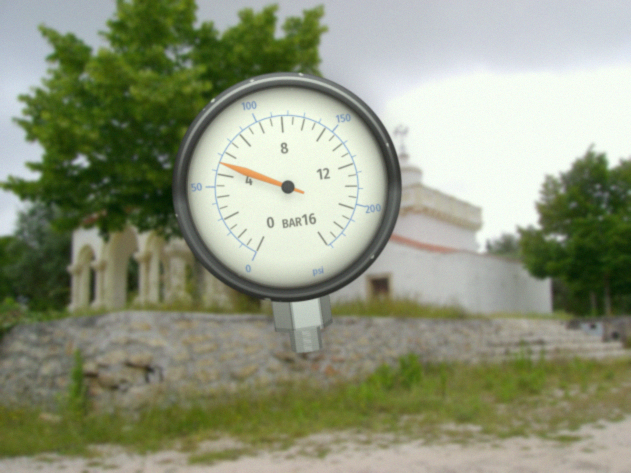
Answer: 4.5bar
